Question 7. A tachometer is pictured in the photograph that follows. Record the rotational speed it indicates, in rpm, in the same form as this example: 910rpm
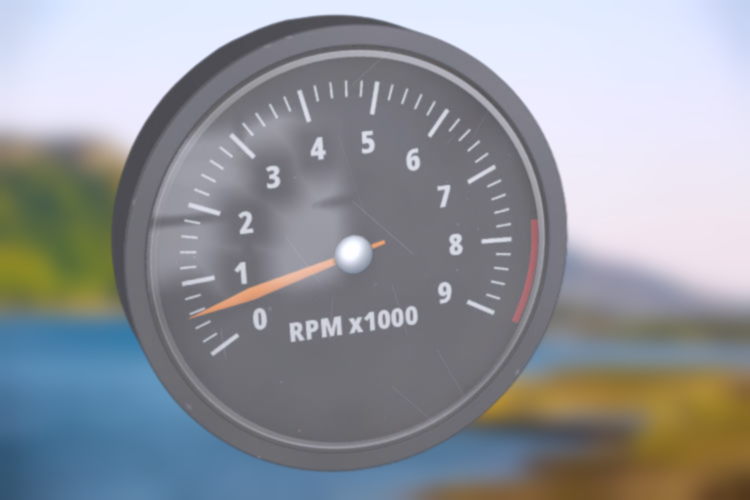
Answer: 600rpm
